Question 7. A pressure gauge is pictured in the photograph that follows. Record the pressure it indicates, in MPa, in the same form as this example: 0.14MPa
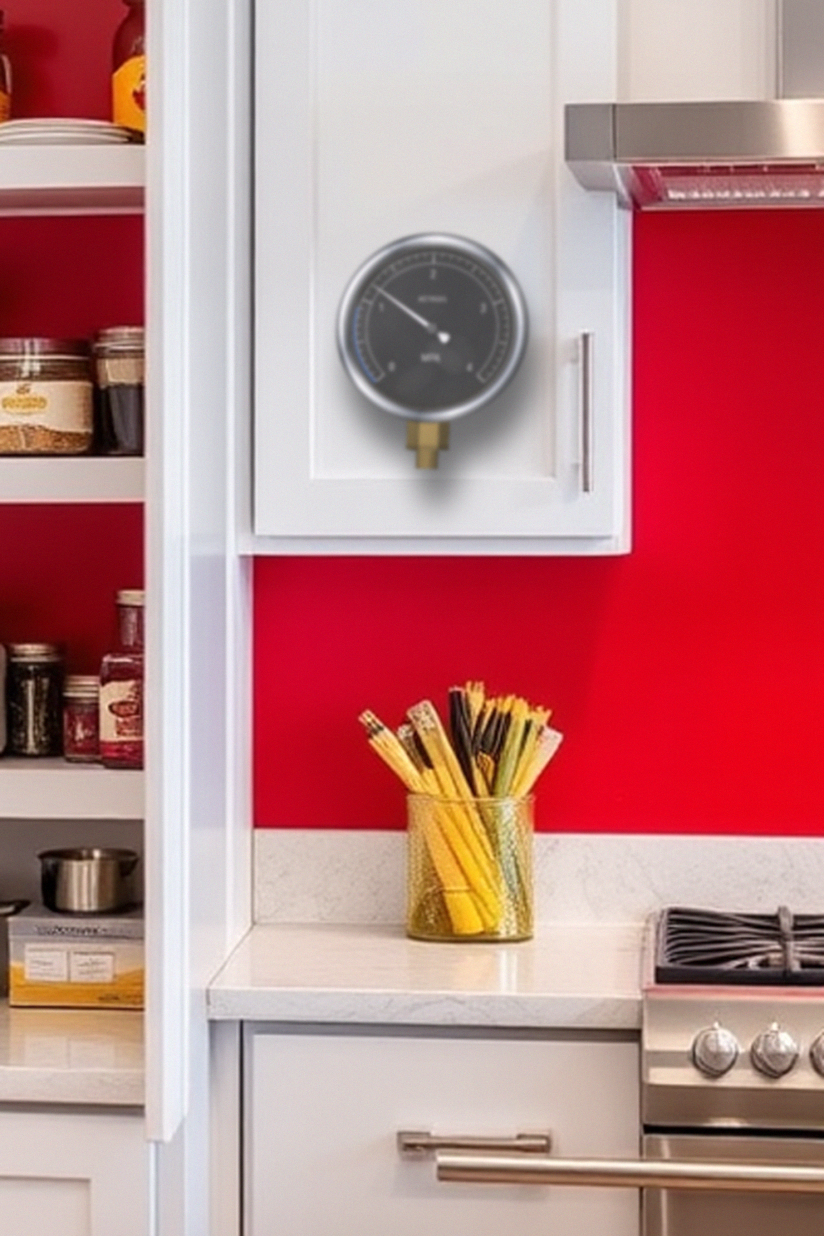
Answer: 1.2MPa
